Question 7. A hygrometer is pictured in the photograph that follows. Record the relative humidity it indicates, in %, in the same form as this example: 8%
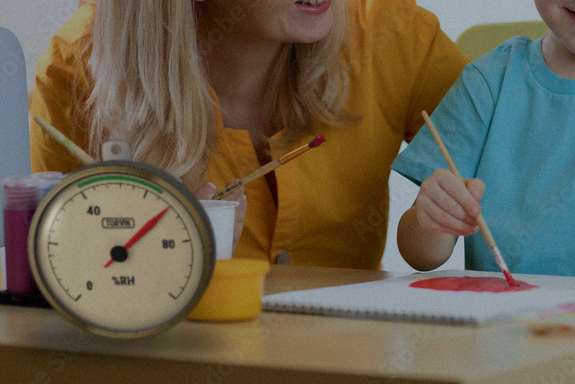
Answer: 68%
